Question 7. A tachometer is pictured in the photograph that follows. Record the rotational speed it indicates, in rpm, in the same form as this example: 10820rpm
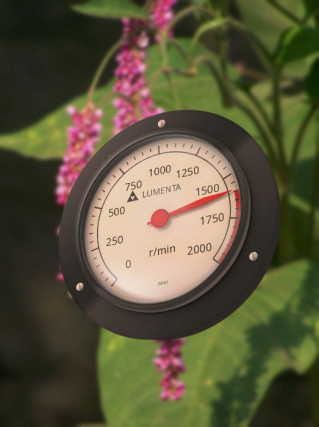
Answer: 1600rpm
